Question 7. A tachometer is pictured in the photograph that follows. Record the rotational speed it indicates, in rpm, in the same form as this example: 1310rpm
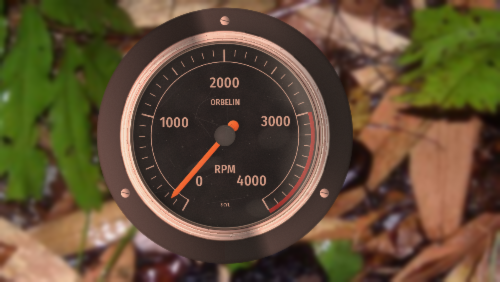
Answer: 150rpm
